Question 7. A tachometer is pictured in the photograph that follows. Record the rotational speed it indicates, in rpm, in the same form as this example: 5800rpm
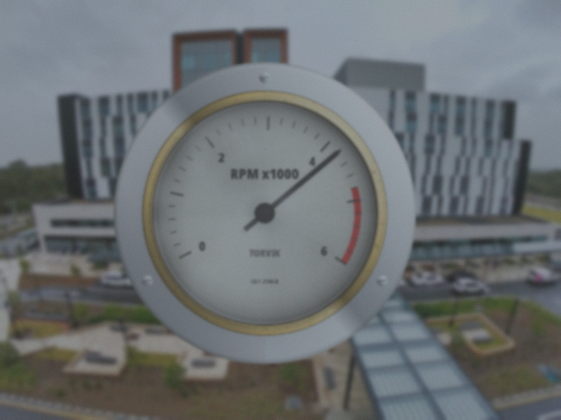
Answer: 4200rpm
